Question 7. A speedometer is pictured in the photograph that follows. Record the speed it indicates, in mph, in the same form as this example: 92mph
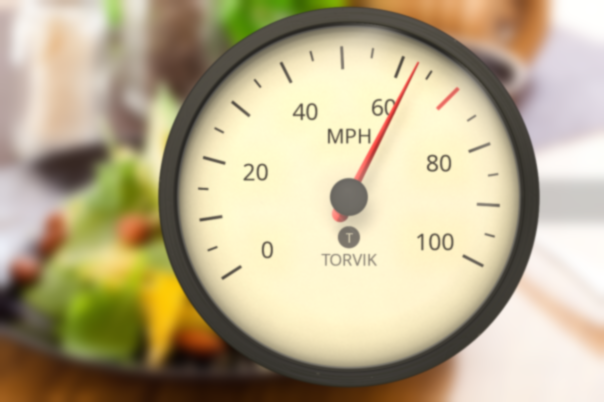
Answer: 62.5mph
